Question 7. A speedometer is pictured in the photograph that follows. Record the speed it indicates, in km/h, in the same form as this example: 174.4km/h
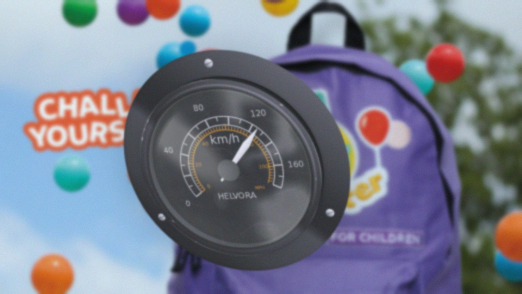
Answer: 125km/h
